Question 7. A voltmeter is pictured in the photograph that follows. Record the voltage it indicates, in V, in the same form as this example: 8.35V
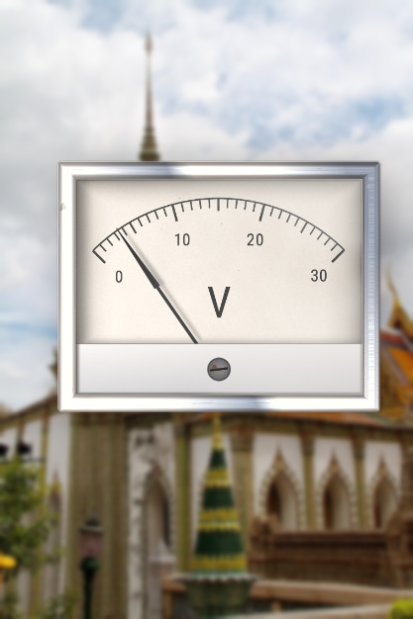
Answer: 3.5V
